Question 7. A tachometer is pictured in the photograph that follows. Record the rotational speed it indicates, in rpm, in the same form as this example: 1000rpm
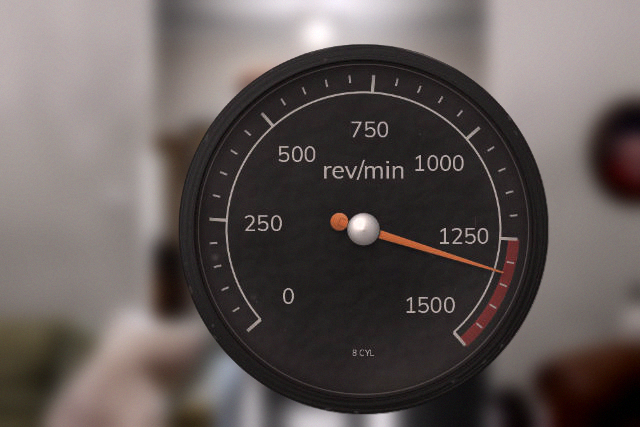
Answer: 1325rpm
